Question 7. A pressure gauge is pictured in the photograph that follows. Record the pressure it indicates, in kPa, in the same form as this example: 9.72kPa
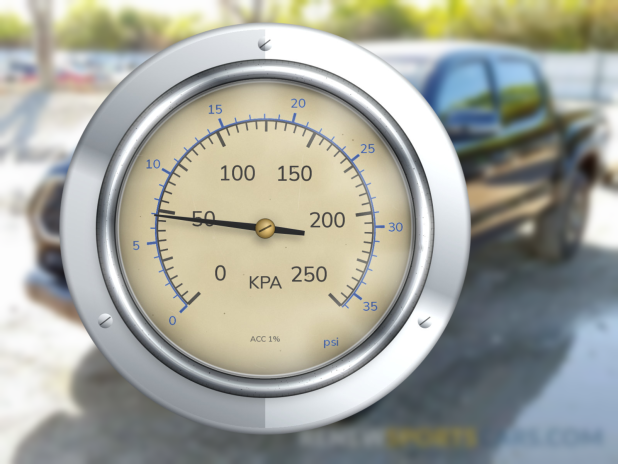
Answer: 47.5kPa
